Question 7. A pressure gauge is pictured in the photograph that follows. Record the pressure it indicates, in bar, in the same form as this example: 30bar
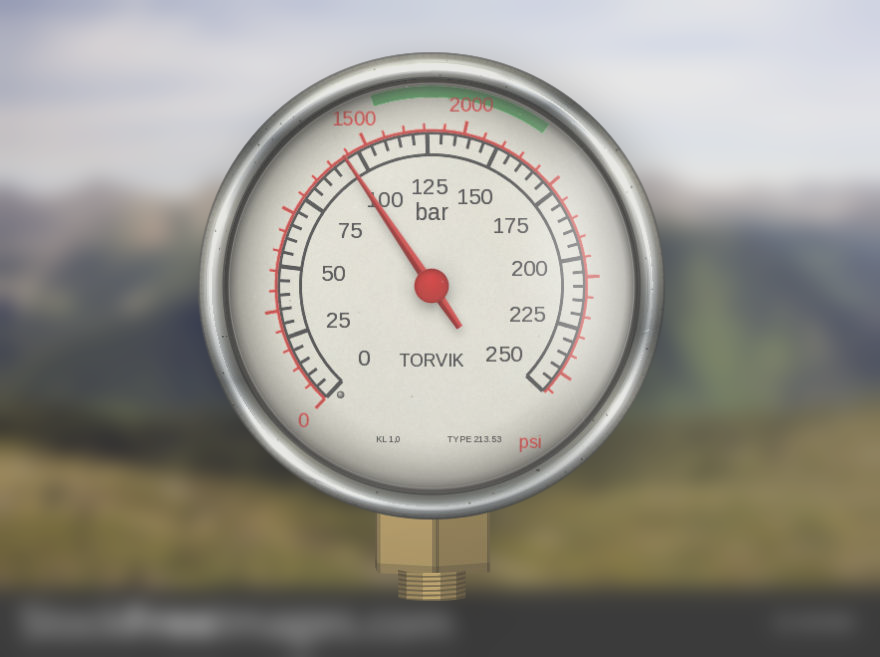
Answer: 95bar
